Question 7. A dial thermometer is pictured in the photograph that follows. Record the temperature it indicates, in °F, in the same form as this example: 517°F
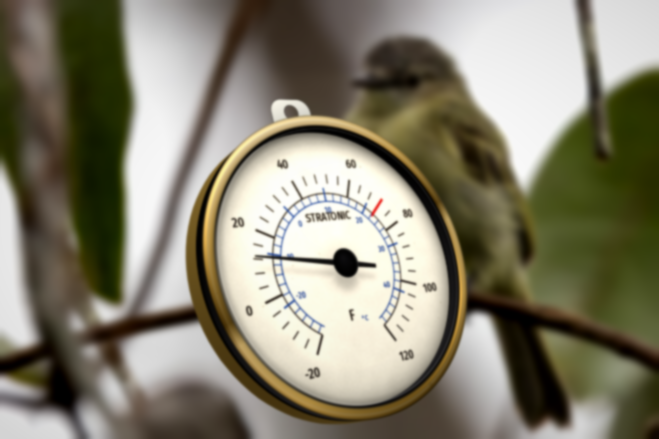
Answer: 12°F
